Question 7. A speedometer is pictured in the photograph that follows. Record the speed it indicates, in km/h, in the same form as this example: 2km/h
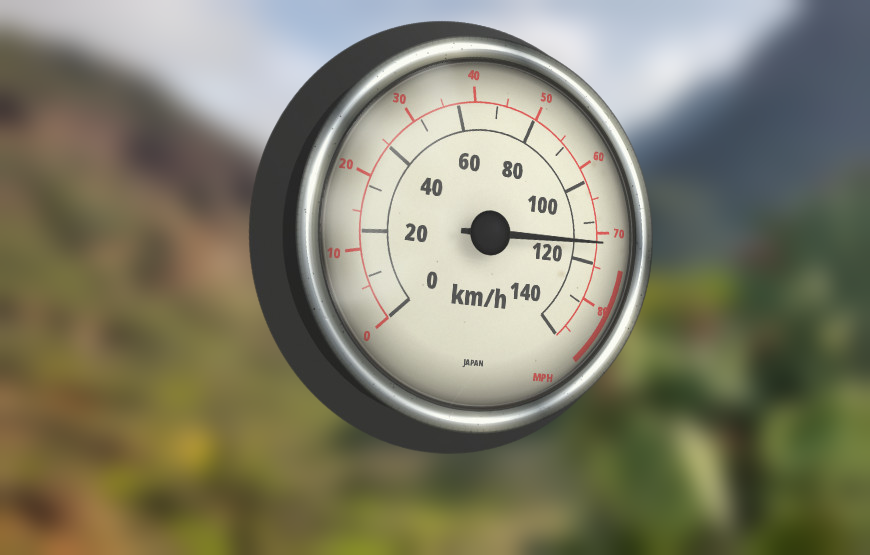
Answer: 115km/h
